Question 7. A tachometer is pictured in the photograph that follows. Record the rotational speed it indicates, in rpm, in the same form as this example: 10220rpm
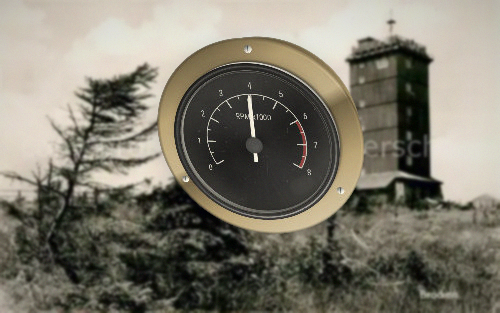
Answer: 4000rpm
